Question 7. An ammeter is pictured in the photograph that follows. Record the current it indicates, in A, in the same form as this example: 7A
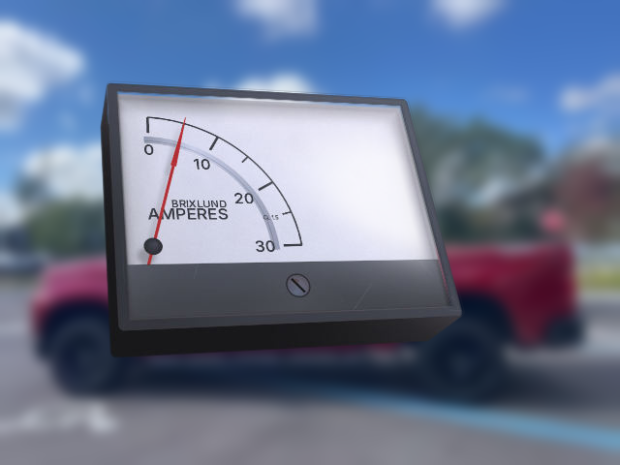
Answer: 5A
